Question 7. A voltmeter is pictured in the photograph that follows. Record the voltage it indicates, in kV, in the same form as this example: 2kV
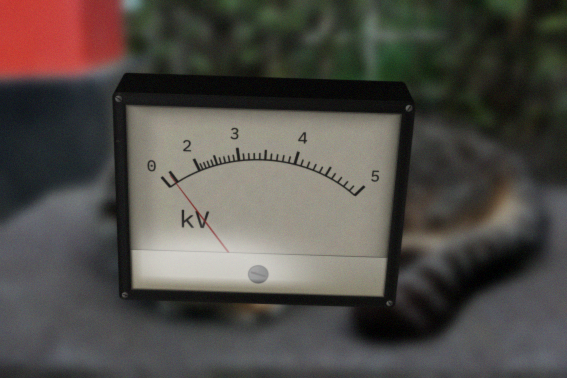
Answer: 1kV
